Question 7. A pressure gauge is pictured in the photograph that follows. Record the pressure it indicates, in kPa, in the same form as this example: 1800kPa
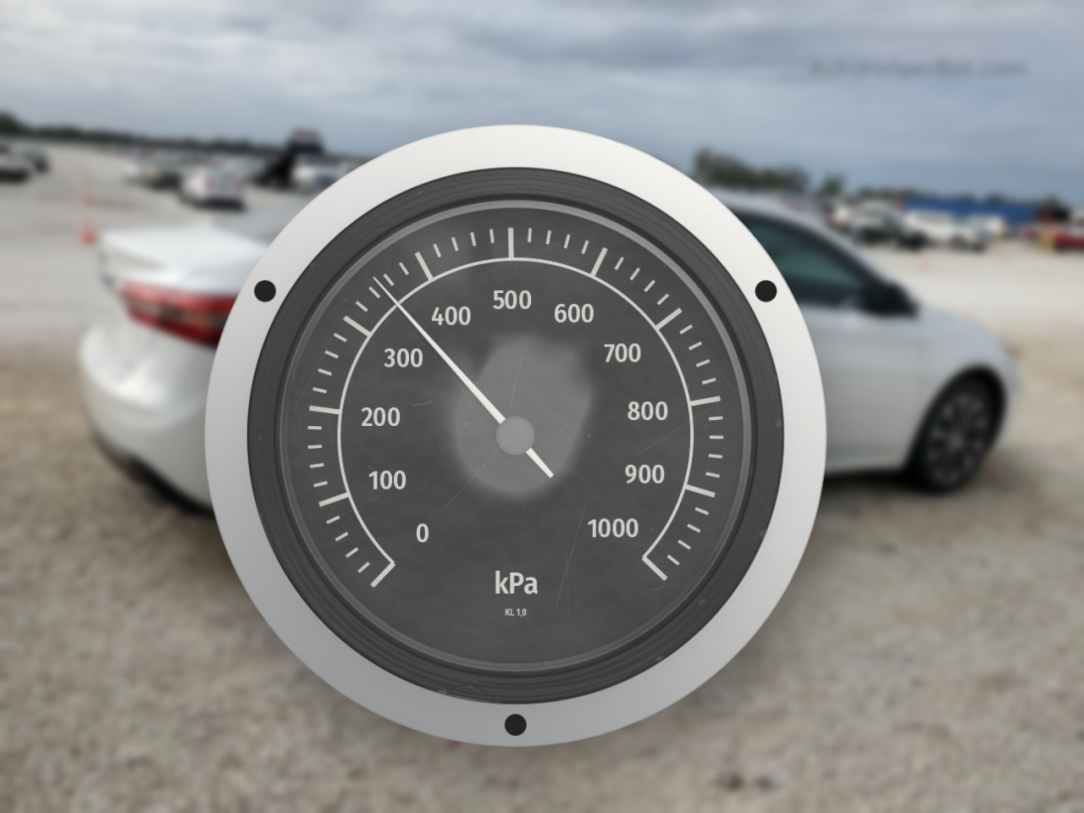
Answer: 350kPa
